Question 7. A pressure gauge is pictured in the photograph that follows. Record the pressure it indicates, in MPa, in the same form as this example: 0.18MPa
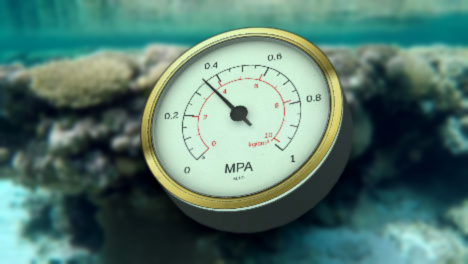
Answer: 0.35MPa
